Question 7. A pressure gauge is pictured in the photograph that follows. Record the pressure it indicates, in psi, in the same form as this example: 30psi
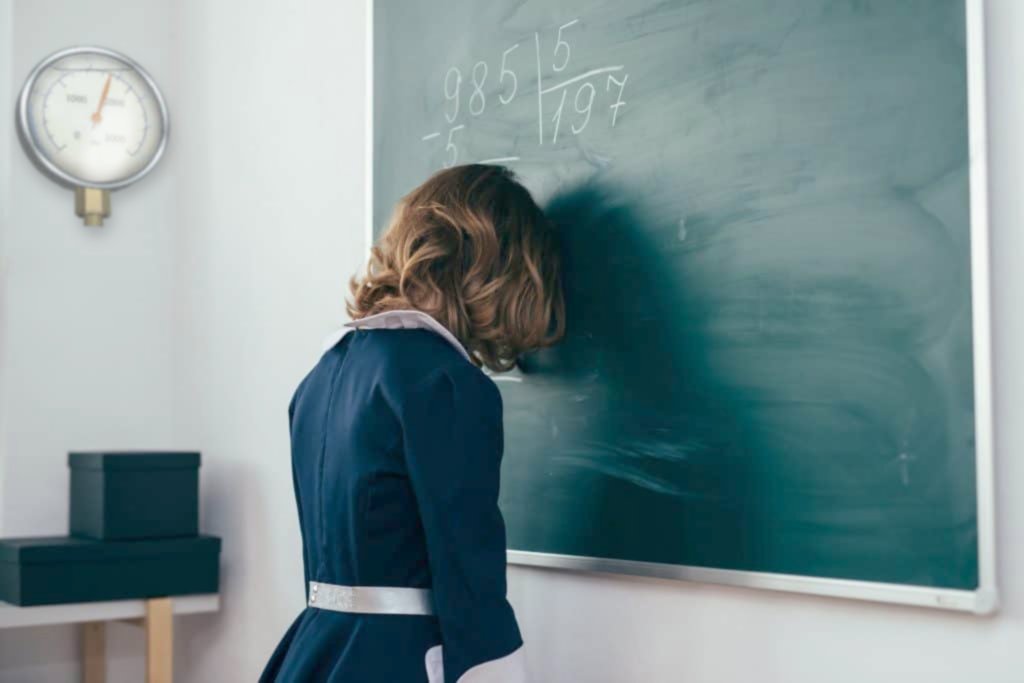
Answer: 1700psi
